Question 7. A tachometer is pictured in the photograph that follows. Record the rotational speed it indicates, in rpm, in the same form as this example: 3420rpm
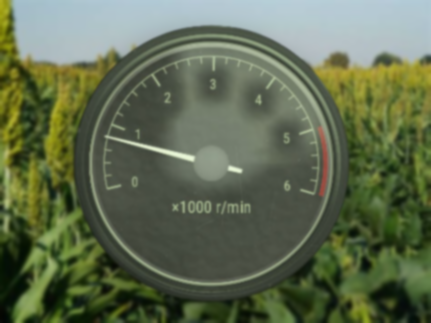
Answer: 800rpm
